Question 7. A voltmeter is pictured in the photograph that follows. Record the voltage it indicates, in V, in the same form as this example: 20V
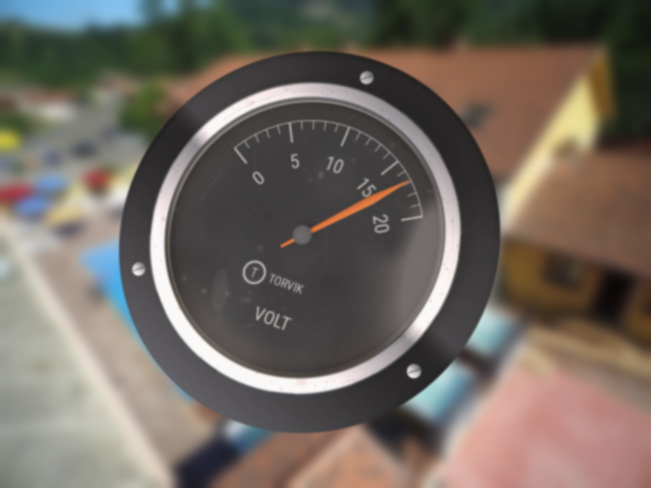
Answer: 17V
